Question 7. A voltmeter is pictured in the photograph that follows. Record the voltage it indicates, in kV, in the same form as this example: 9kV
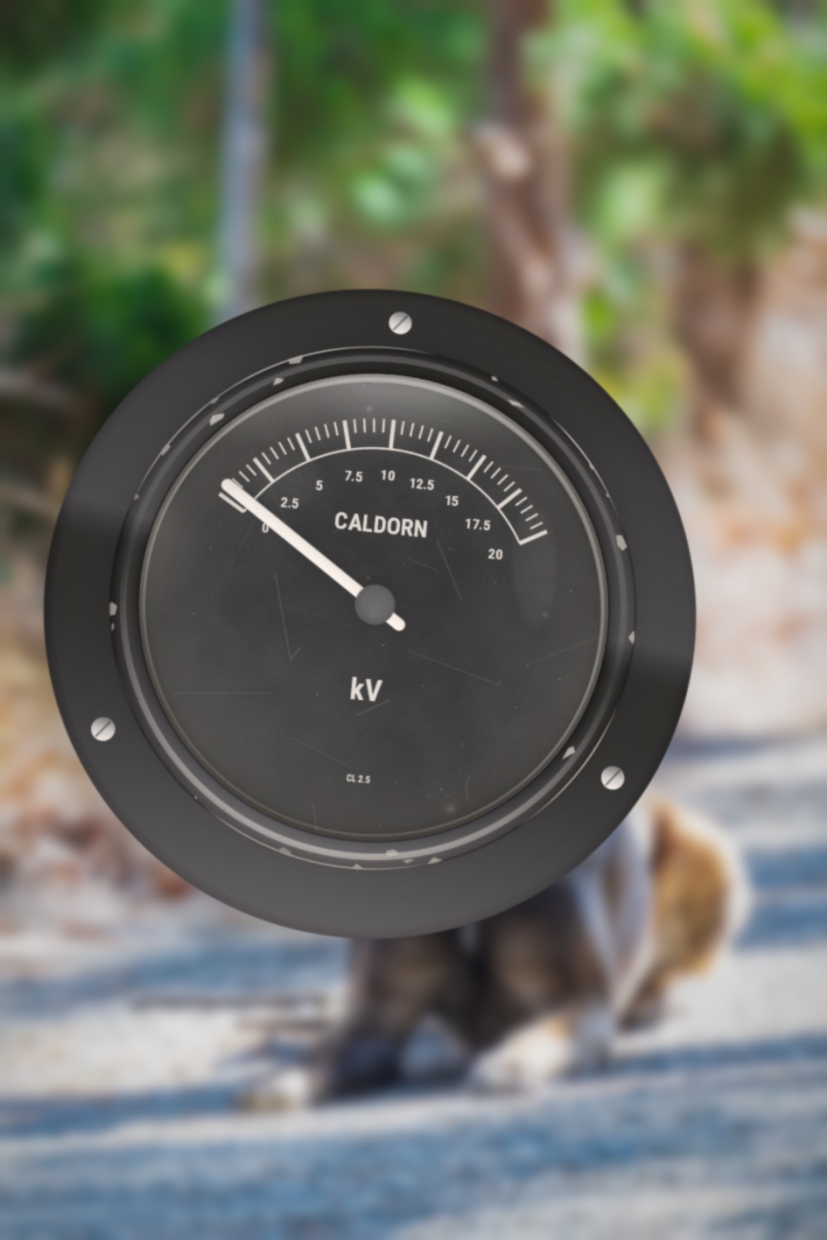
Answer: 0.5kV
